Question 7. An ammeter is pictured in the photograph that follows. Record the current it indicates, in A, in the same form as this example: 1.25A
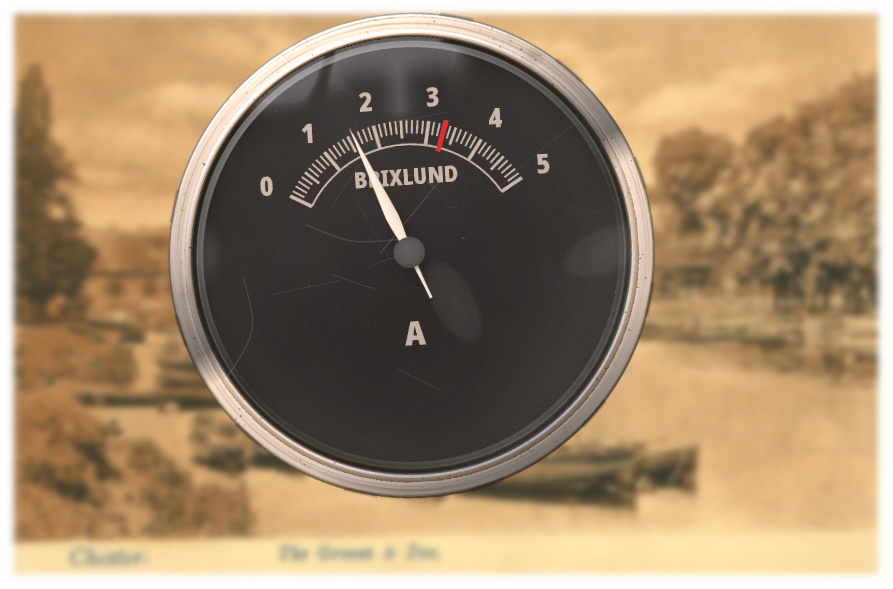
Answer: 1.6A
